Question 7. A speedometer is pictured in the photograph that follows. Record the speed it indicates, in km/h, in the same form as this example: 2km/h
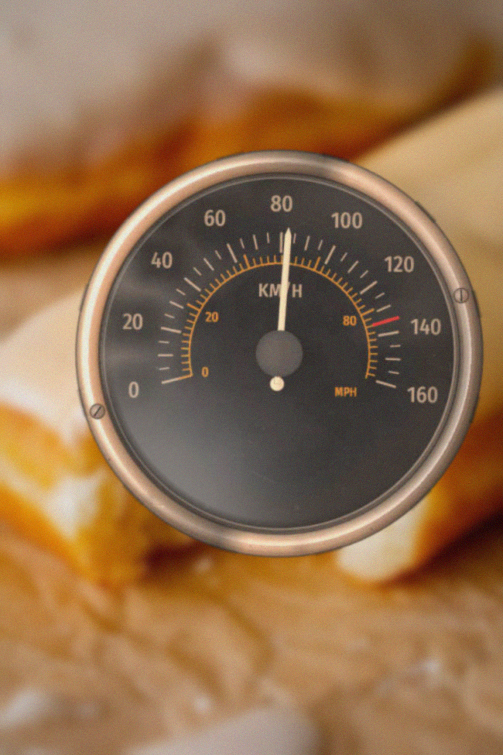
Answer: 82.5km/h
